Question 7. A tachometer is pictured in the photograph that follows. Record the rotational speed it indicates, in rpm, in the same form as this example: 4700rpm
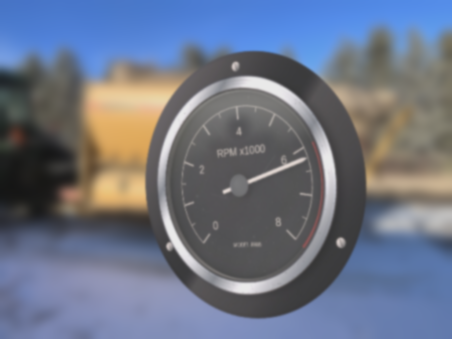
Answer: 6250rpm
